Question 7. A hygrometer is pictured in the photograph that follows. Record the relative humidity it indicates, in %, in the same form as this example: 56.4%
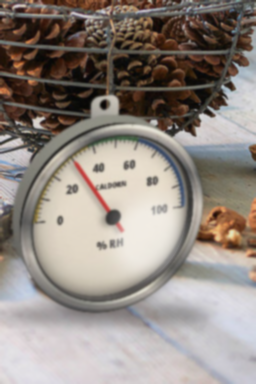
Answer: 30%
